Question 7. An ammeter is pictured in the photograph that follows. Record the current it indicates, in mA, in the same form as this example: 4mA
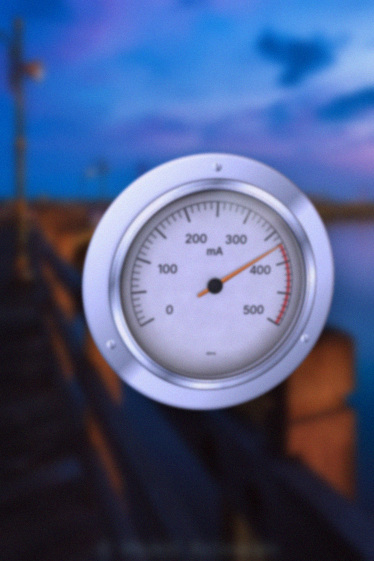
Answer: 370mA
